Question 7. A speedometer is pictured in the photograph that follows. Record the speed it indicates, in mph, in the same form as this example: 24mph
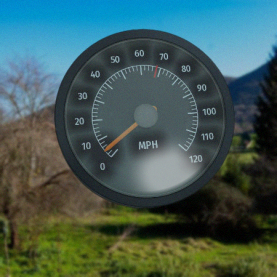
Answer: 4mph
